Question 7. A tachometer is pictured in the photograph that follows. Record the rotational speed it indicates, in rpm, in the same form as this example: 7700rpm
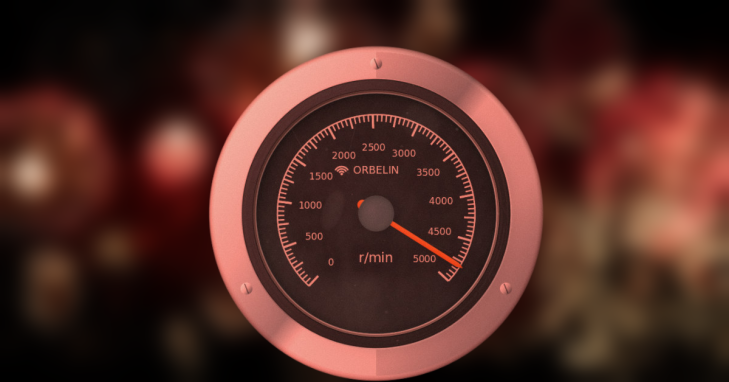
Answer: 4800rpm
